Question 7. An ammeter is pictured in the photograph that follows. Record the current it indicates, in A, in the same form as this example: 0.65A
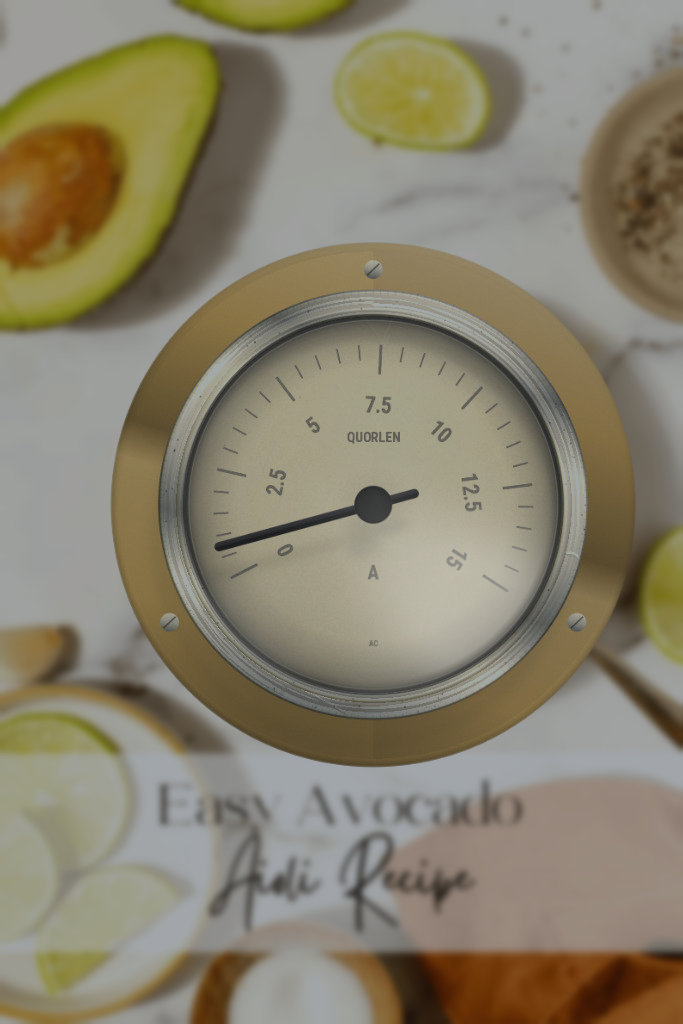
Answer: 0.75A
